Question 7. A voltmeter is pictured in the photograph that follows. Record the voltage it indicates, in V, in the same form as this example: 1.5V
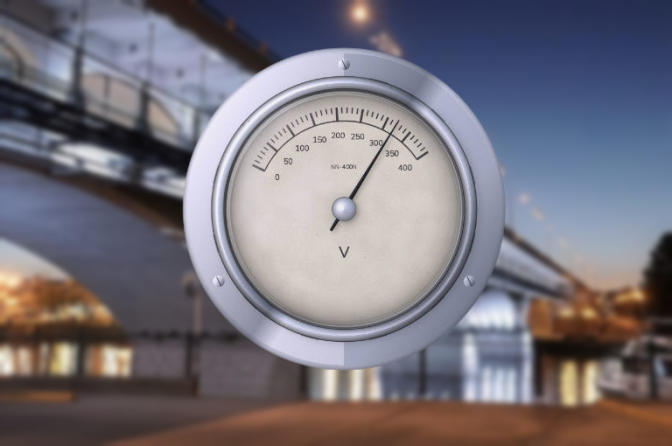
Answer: 320V
